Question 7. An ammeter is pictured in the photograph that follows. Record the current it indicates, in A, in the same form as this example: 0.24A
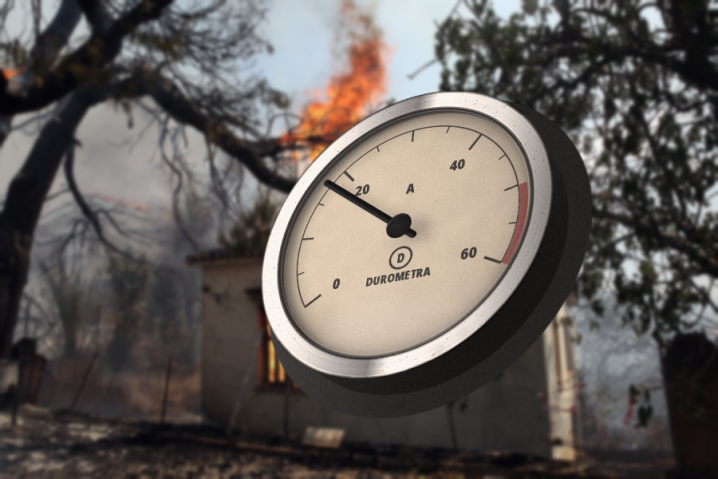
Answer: 17.5A
